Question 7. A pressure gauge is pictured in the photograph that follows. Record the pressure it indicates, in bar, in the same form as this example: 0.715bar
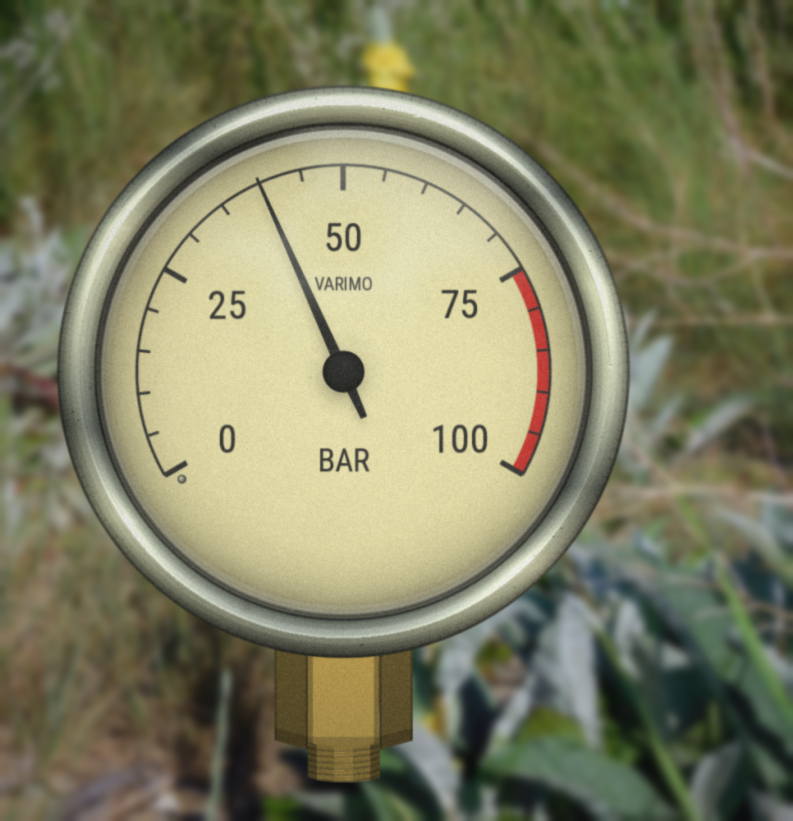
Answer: 40bar
